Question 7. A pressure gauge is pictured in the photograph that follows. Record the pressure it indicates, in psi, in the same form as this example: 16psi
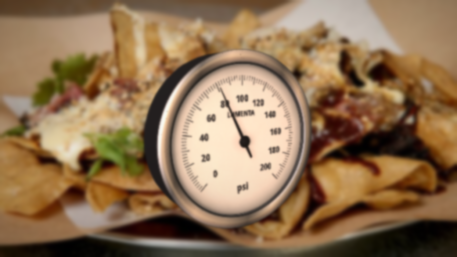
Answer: 80psi
